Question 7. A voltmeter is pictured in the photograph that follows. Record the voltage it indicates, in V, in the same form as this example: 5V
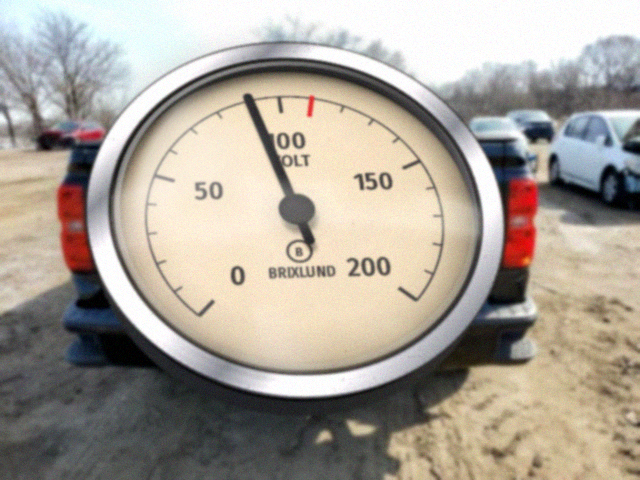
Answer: 90V
